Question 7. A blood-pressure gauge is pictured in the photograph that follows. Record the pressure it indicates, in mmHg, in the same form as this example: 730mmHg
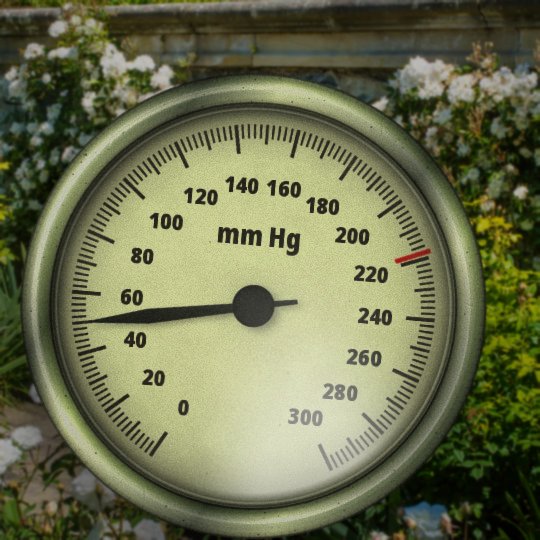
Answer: 50mmHg
